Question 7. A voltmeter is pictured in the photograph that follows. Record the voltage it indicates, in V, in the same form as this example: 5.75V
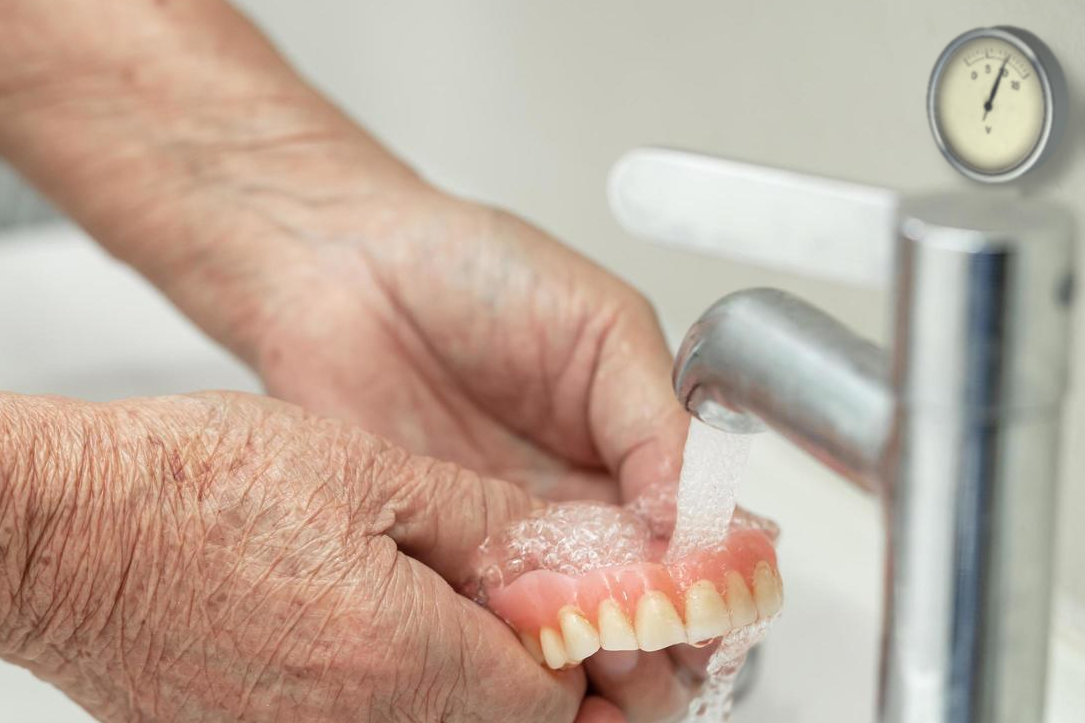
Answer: 10V
